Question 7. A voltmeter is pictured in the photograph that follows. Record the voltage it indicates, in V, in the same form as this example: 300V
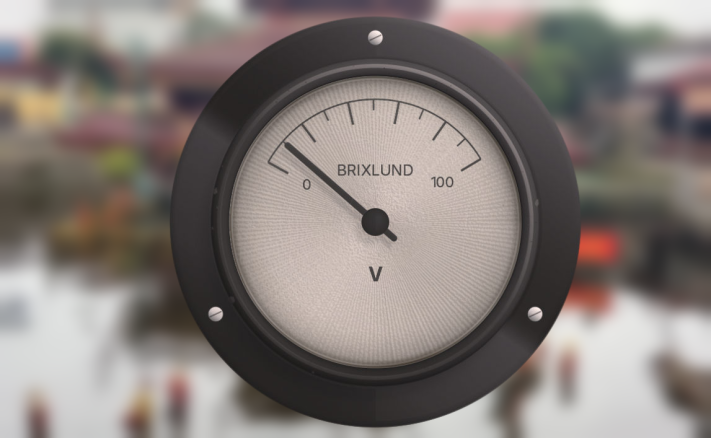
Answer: 10V
